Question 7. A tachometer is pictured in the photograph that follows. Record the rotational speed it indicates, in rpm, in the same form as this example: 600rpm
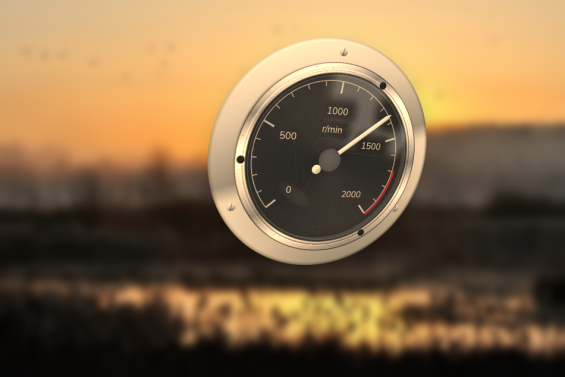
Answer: 1350rpm
